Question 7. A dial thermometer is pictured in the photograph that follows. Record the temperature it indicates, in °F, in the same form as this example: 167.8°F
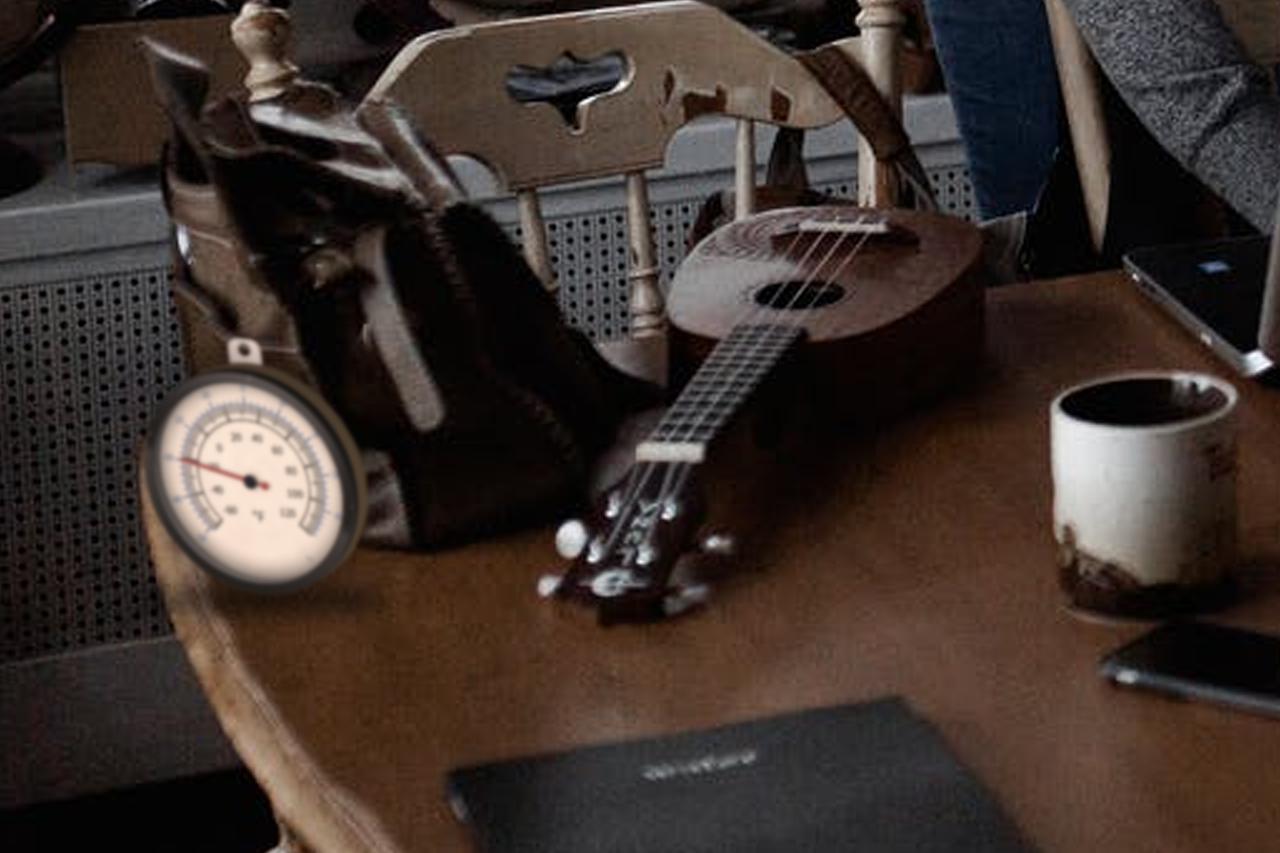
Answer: -20°F
